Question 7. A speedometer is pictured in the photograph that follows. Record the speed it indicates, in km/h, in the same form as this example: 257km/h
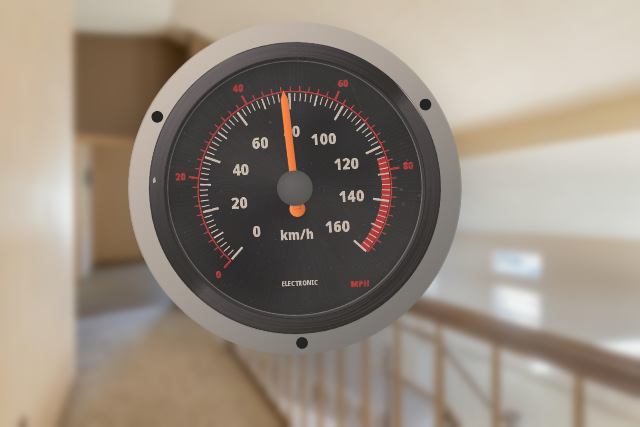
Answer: 78km/h
